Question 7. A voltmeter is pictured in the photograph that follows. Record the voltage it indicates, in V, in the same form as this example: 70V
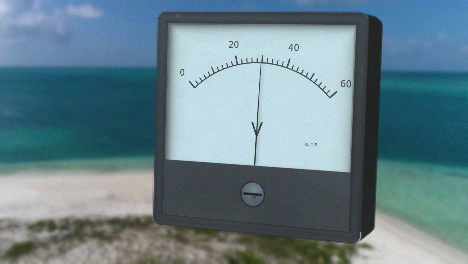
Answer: 30V
